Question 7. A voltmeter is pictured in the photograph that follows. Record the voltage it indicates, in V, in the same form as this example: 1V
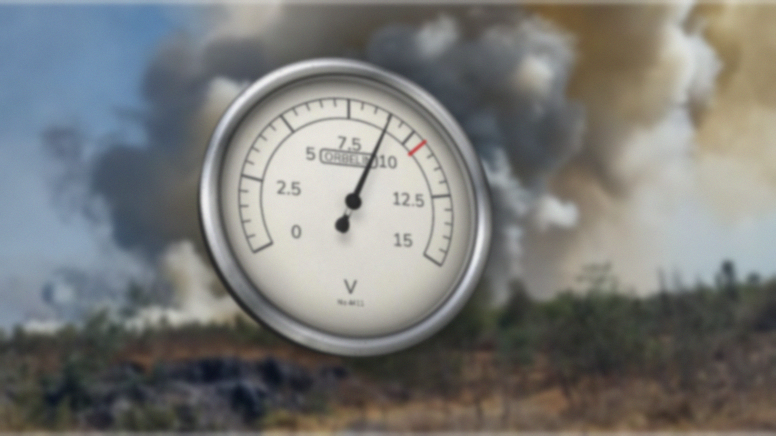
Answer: 9V
